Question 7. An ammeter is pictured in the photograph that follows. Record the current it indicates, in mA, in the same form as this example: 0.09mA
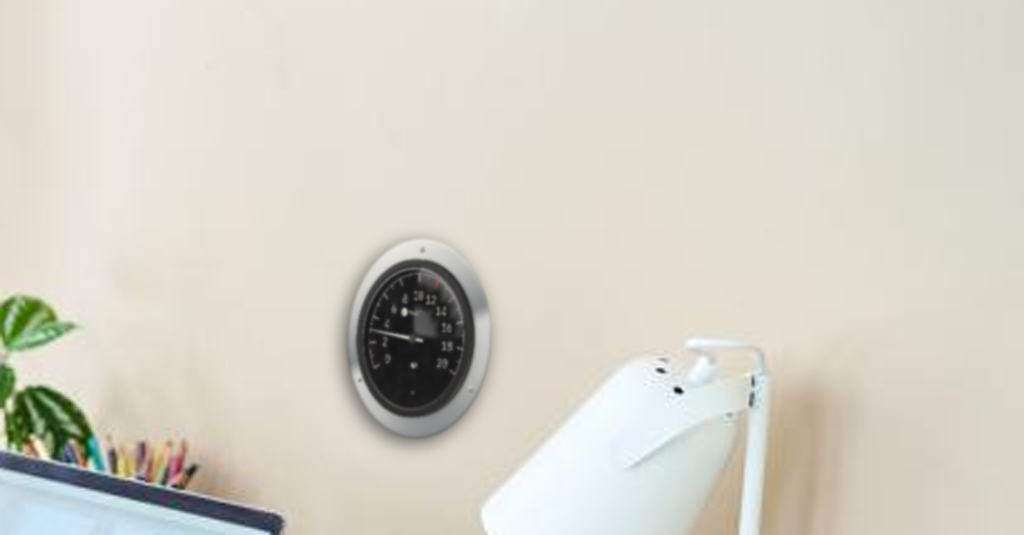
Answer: 3mA
